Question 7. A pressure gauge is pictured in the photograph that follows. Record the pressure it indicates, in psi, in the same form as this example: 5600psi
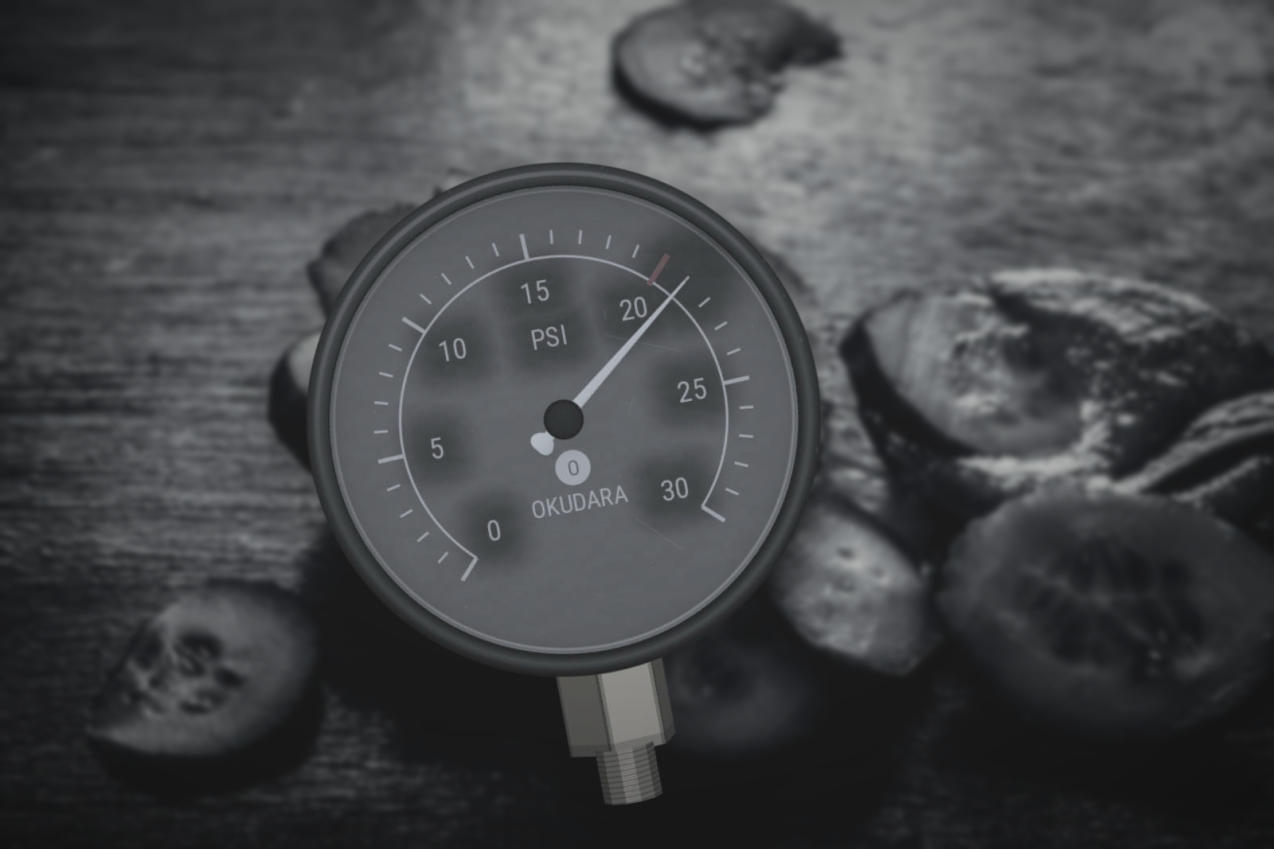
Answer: 21psi
